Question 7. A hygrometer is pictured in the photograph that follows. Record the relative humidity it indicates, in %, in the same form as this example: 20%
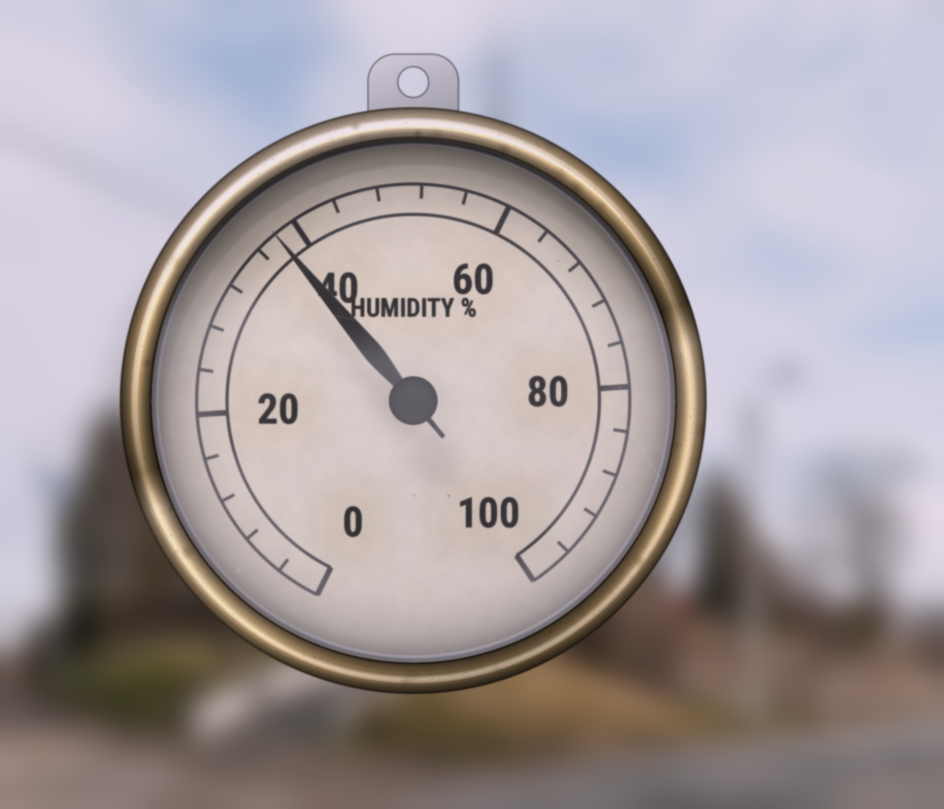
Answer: 38%
